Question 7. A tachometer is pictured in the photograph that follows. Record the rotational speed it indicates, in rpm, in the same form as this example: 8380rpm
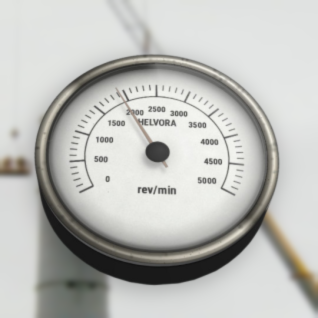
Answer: 1900rpm
